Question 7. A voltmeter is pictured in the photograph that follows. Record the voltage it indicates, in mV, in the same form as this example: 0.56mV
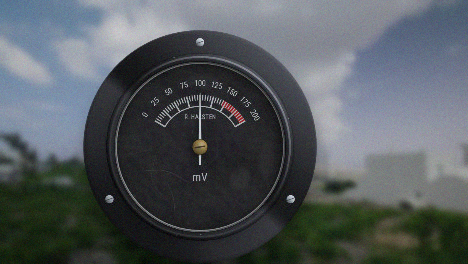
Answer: 100mV
